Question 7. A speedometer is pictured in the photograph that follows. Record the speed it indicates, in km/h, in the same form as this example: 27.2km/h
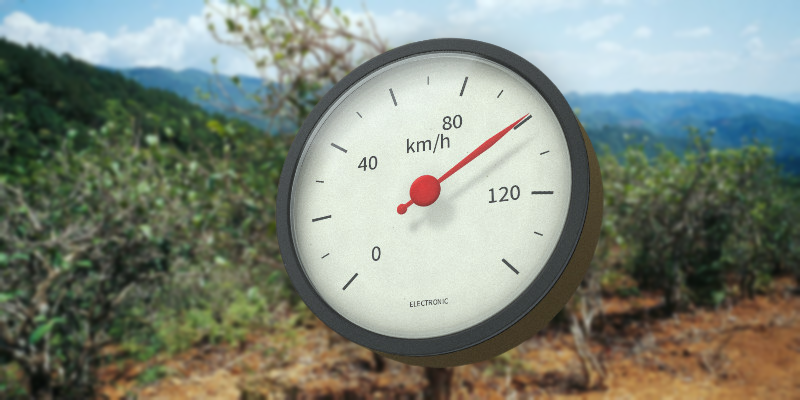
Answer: 100km/h
